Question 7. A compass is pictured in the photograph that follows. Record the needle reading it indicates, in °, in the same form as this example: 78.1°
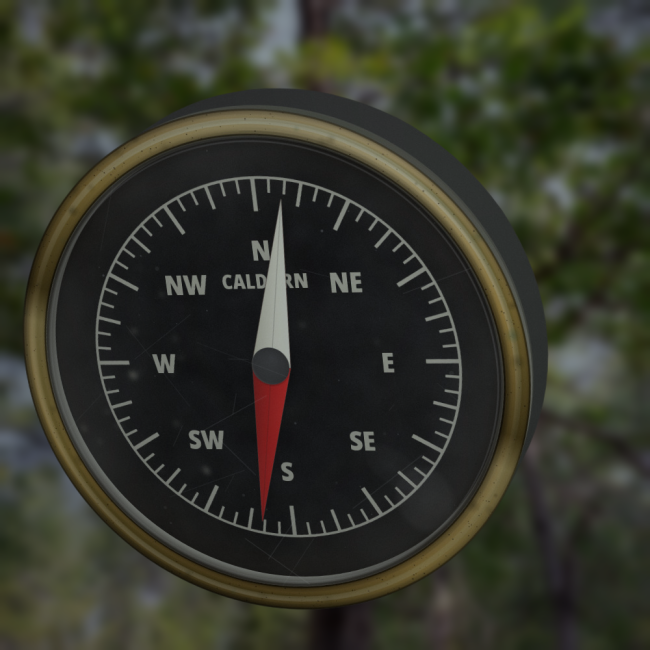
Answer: 190°
